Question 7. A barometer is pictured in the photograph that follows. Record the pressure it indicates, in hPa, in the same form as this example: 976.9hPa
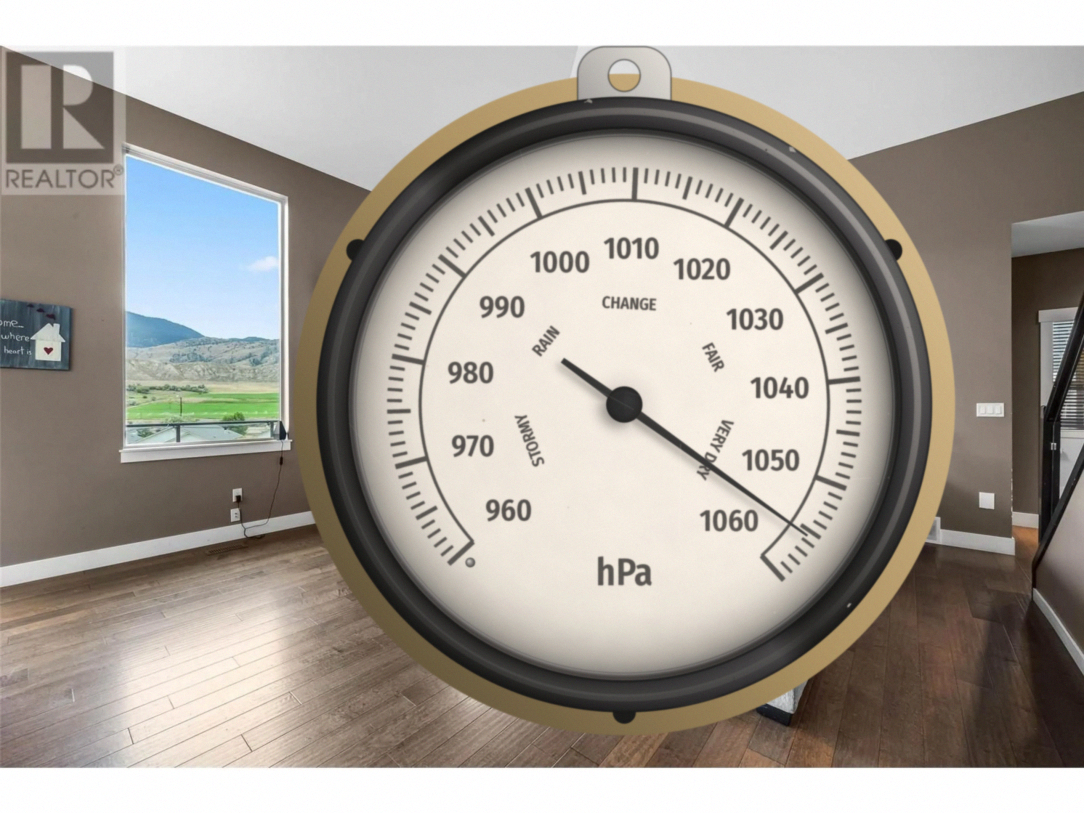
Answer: 1055.5hPa
